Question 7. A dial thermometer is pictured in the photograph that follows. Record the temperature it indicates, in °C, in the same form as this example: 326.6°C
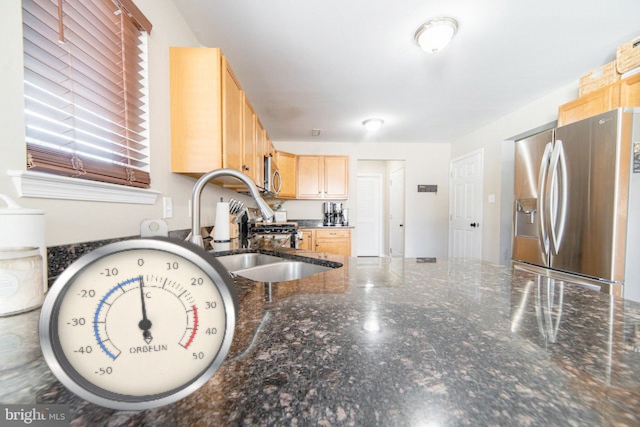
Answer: 0°C
